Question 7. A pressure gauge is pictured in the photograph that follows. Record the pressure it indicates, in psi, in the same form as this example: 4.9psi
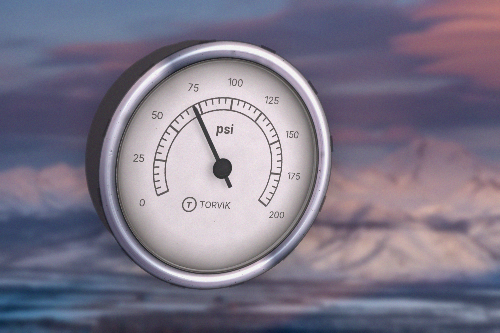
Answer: 70psi
